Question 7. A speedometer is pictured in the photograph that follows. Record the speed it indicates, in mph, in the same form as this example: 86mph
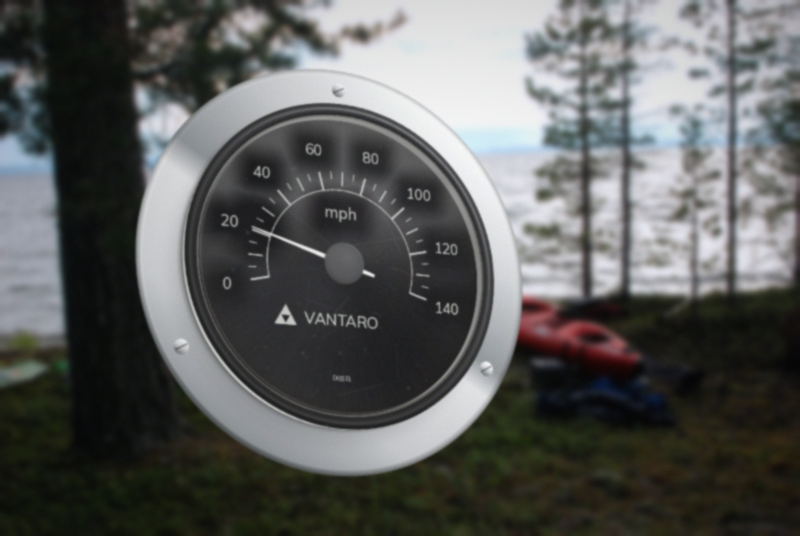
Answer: 20mph
